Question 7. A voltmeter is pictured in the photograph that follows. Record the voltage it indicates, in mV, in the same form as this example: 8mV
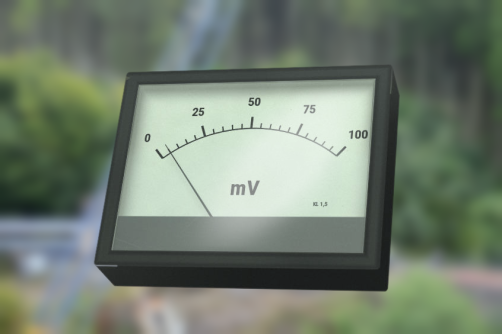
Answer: 5mV
